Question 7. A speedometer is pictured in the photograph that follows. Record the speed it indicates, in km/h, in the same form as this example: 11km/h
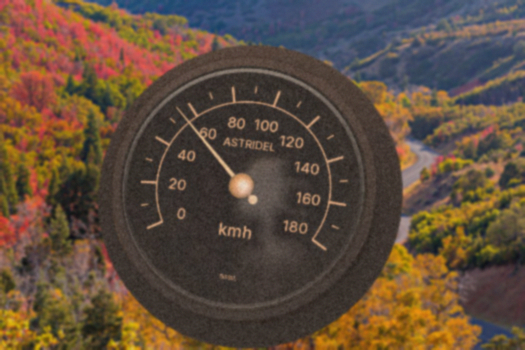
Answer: 55km/h
